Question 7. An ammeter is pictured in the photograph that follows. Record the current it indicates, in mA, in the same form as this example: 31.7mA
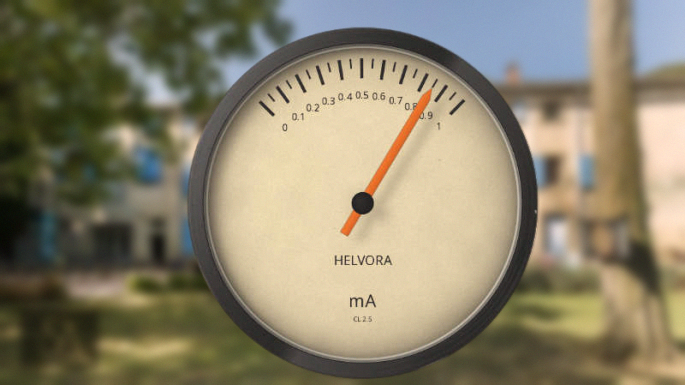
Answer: 0.85mA
